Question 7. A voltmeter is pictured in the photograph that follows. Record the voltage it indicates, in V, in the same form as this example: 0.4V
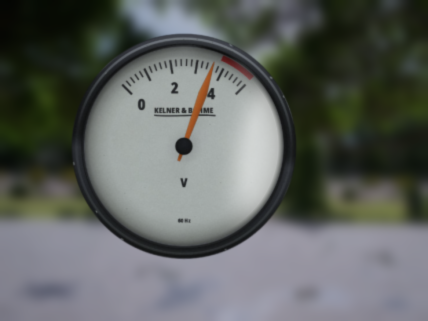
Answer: 3.6V
